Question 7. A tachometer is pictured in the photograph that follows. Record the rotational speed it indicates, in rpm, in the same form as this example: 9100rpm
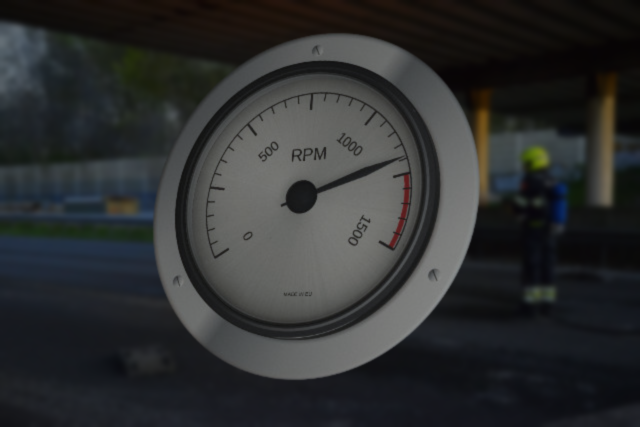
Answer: 1200rpm
